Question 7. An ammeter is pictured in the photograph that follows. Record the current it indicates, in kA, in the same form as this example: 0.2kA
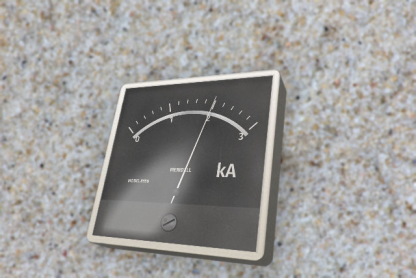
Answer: 2kA
